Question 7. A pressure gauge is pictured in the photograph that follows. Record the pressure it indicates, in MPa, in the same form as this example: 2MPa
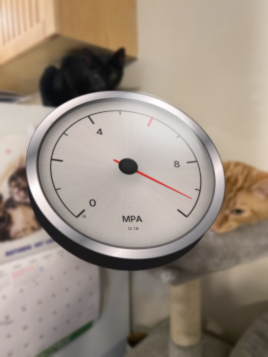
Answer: 9.5MPa
